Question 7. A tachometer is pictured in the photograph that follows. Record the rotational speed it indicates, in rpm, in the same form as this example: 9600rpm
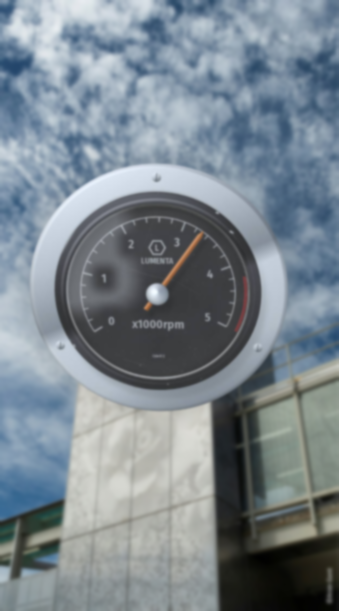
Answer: 3300rpm
